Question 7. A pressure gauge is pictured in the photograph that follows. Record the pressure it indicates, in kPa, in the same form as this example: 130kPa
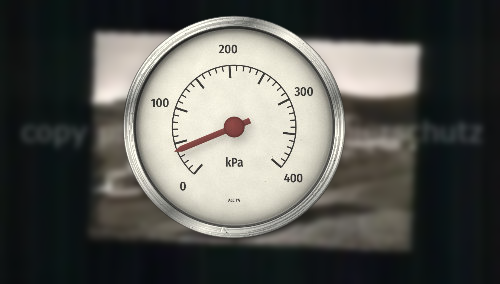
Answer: 40kPa
